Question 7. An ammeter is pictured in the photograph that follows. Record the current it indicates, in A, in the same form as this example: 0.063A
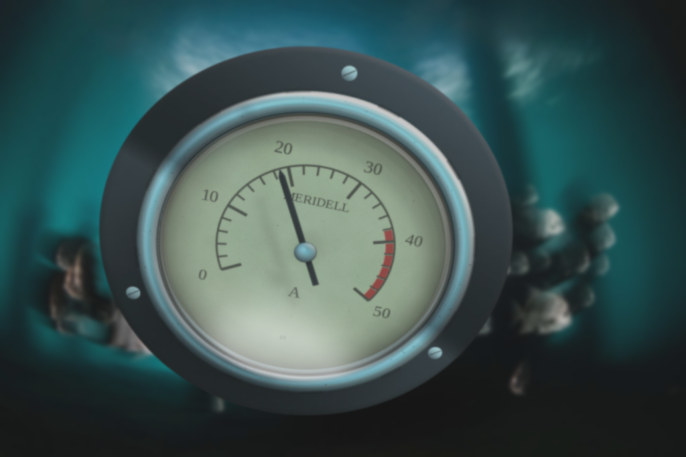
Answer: 19A
